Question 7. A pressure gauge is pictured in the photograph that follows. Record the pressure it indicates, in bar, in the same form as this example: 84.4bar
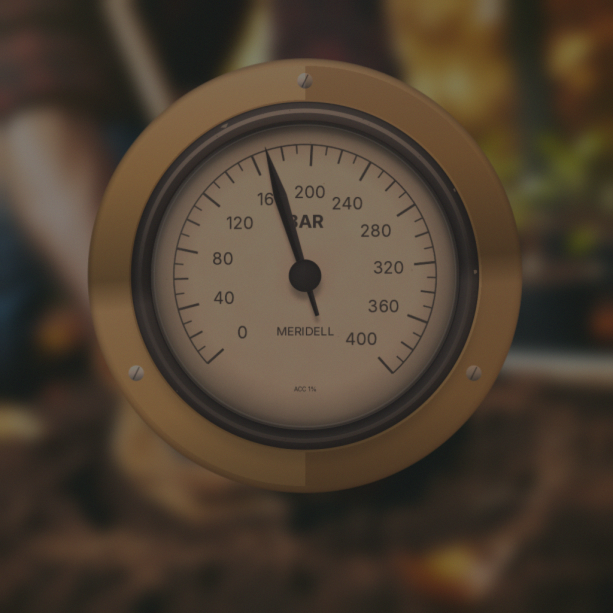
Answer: 170bar
